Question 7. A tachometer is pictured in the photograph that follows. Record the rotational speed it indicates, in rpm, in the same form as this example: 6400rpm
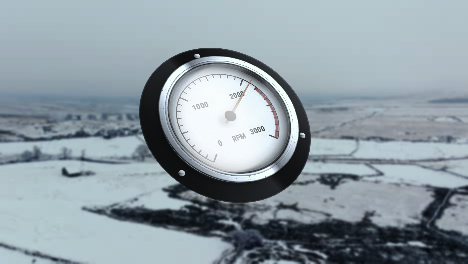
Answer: 2100rpm
